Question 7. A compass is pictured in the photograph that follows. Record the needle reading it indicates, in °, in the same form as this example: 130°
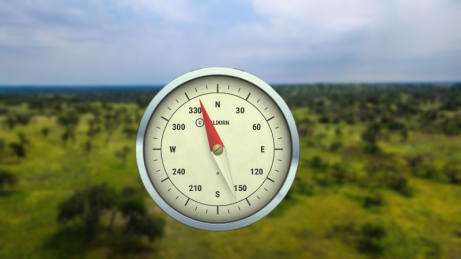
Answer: 340°
